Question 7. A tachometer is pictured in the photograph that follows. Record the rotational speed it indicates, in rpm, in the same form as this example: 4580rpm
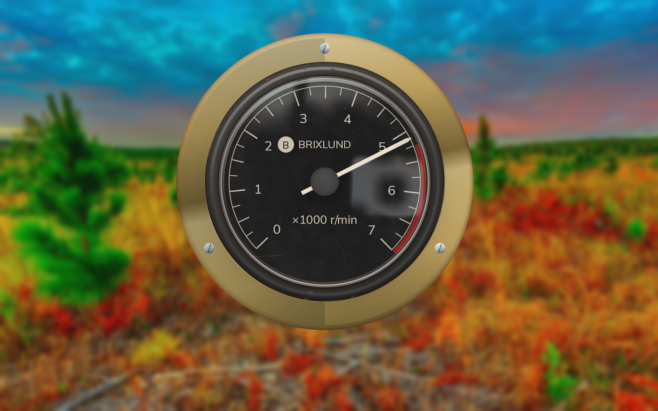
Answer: 5125rpm
